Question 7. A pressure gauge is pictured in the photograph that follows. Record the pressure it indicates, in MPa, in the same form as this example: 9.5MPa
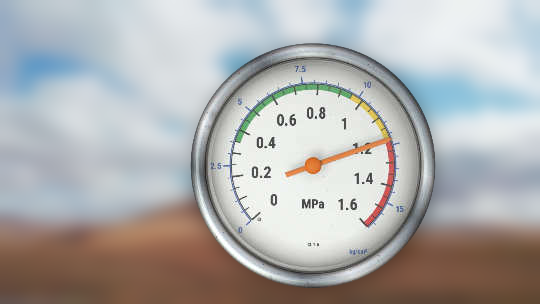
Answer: 1.2MPa
